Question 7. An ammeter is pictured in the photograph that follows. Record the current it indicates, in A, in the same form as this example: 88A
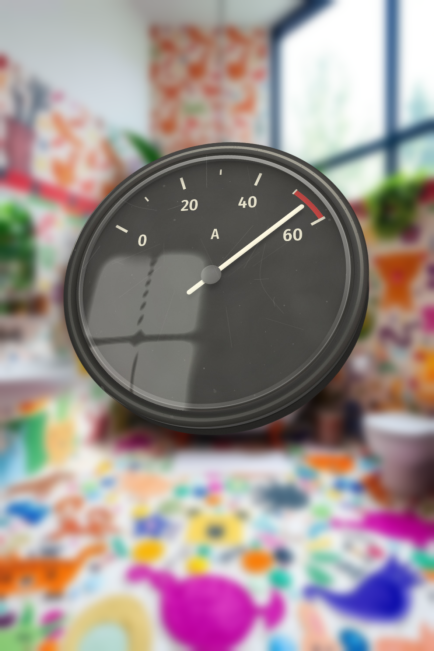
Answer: 55A
